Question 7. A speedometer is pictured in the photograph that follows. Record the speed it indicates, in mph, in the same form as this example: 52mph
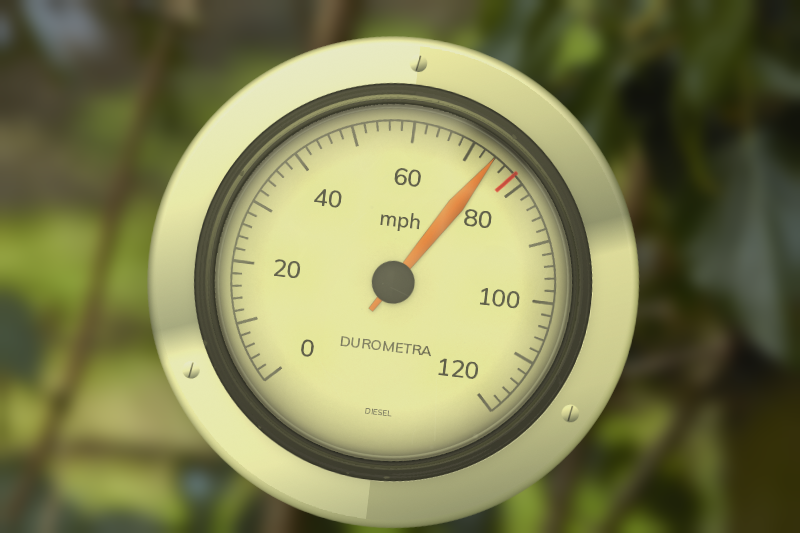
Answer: 74mph
